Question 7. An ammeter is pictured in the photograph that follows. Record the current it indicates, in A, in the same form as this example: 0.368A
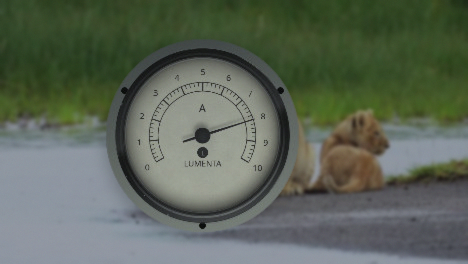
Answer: 8A
